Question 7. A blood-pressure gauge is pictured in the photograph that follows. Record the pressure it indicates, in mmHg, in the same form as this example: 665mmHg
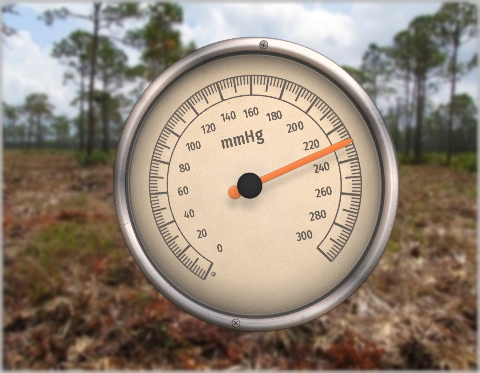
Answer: 230mmHg
